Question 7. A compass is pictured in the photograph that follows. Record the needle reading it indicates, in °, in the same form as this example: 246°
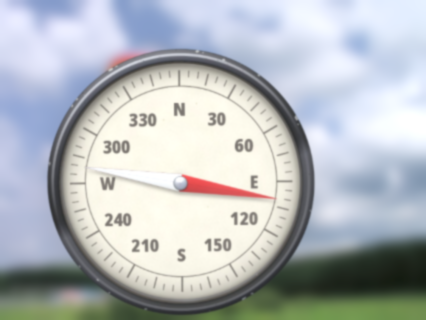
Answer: 100°
